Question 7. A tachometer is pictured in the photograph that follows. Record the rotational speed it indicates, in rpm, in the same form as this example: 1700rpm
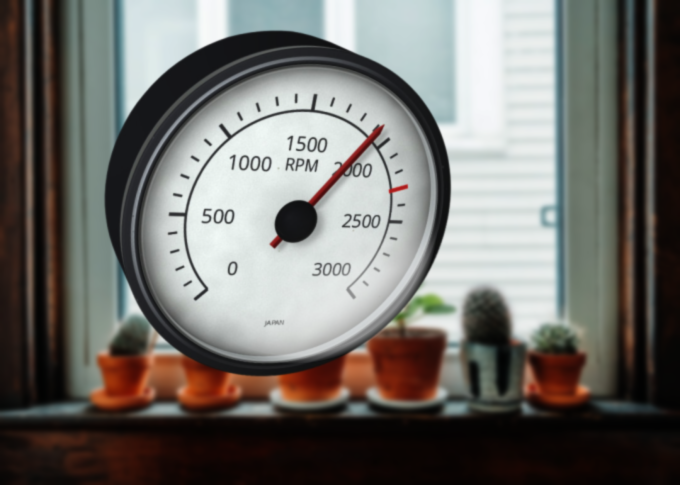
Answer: 1900rpm
